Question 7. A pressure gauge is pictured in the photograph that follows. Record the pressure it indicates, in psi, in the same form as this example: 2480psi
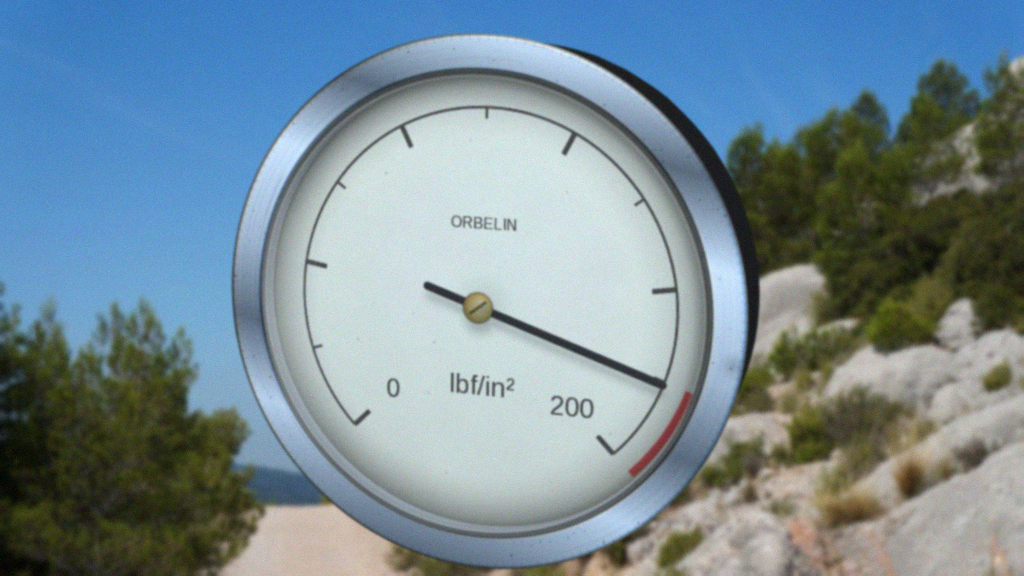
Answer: 180psi
